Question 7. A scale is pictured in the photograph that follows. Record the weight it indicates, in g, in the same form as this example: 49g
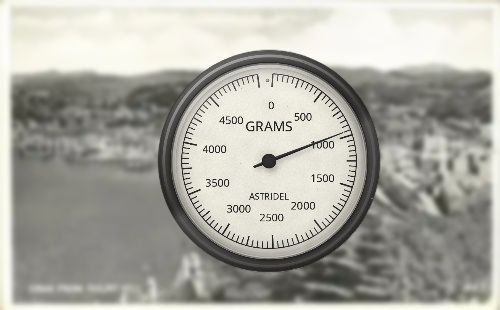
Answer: 950g
